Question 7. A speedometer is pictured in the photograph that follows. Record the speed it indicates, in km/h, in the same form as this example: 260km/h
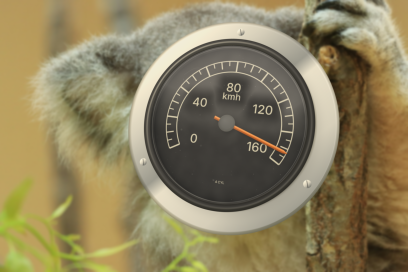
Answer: 152.5km/h
